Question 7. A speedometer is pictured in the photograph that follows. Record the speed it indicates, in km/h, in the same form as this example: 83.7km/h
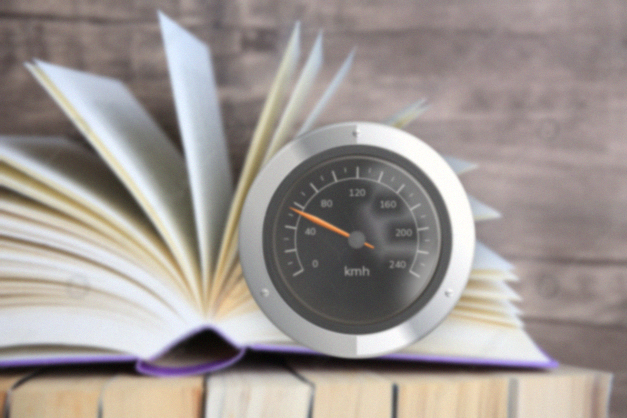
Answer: 55km/h
